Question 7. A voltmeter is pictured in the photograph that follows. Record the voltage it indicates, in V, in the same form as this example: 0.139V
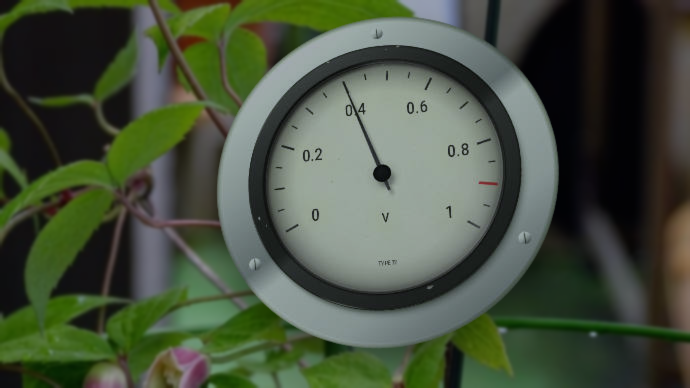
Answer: 0.4V
